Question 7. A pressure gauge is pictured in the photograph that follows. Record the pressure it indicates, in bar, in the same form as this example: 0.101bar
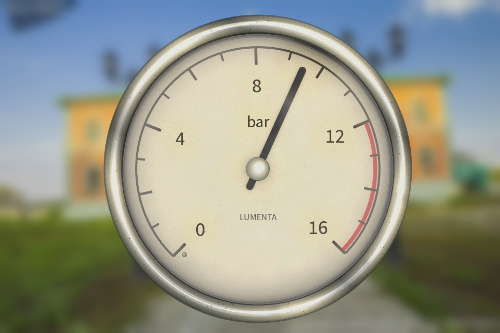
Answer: 9.5bar
